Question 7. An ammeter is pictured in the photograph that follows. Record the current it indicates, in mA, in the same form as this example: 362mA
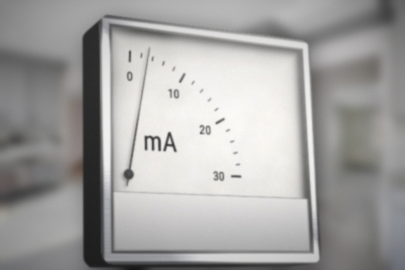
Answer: 3mA
